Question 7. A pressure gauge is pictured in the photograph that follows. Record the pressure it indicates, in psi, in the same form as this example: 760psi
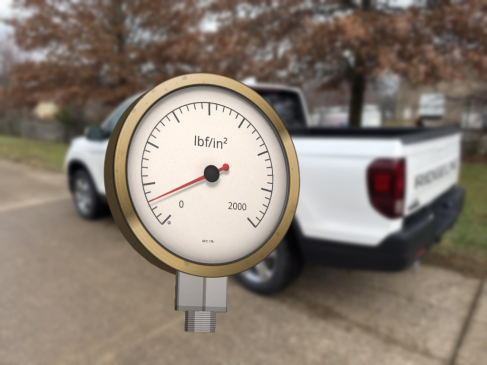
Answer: 150psi
